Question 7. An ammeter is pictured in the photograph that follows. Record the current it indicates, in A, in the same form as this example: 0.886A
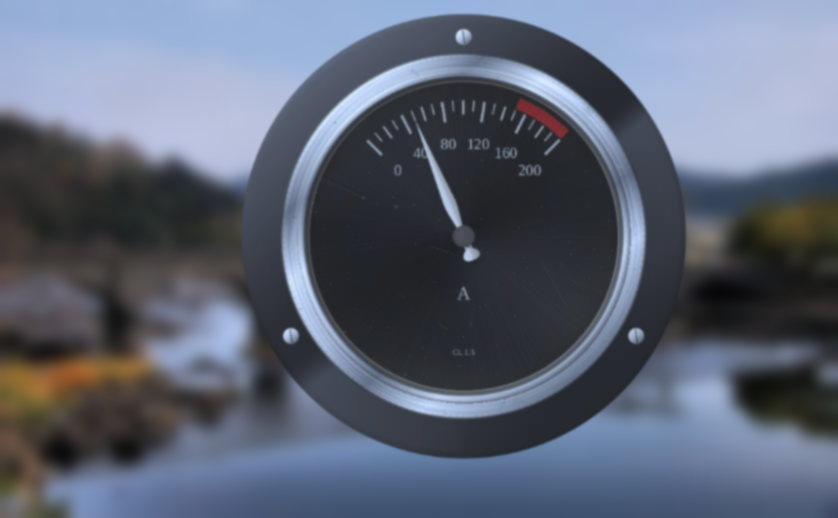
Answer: 50A
